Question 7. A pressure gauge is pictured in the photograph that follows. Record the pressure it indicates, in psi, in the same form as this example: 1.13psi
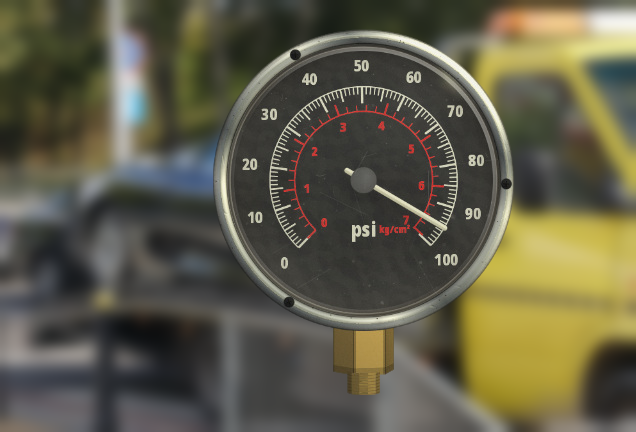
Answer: 95psi
